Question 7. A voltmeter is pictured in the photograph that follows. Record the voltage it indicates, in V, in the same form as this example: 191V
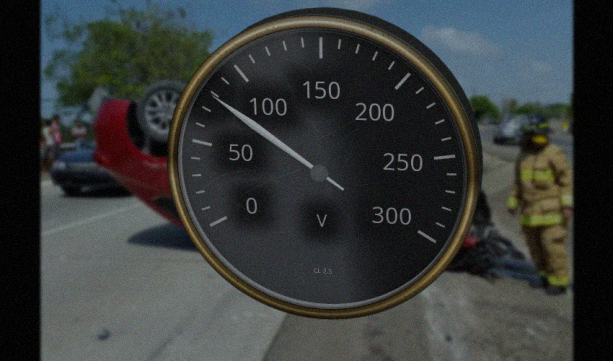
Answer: 80V
